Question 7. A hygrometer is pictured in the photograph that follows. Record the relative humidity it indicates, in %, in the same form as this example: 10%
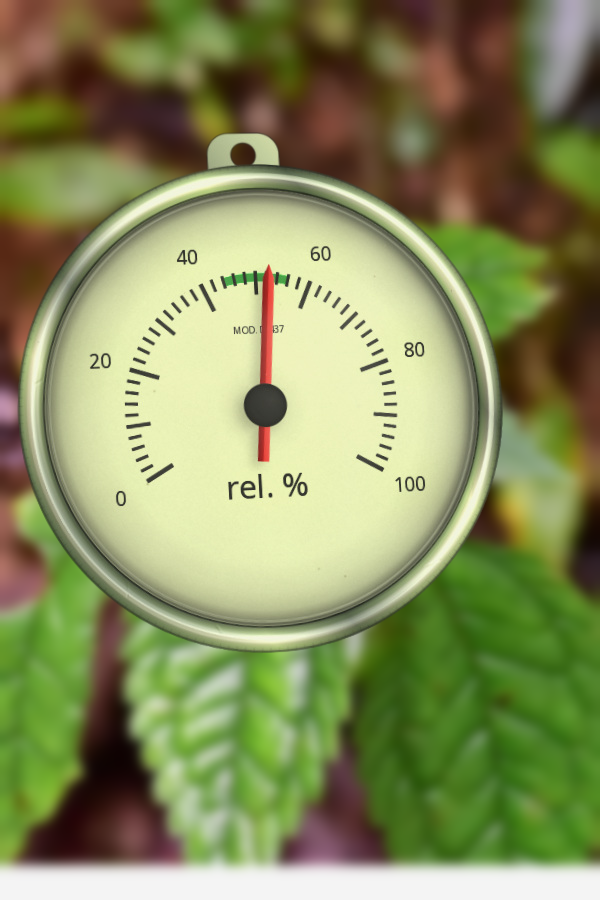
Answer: 52%
